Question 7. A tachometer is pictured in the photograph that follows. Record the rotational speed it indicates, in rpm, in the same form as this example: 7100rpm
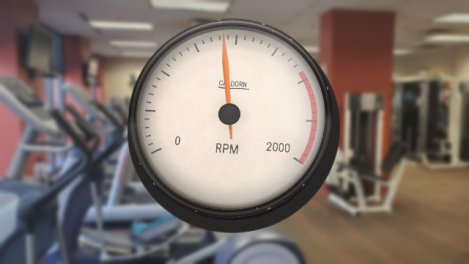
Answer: 925rpm
